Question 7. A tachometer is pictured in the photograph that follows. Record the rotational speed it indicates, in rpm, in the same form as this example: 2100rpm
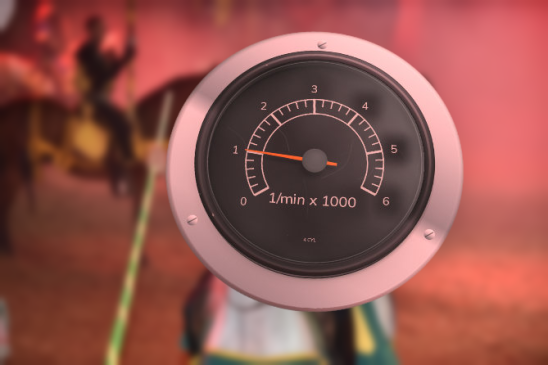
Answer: 1000rpm
